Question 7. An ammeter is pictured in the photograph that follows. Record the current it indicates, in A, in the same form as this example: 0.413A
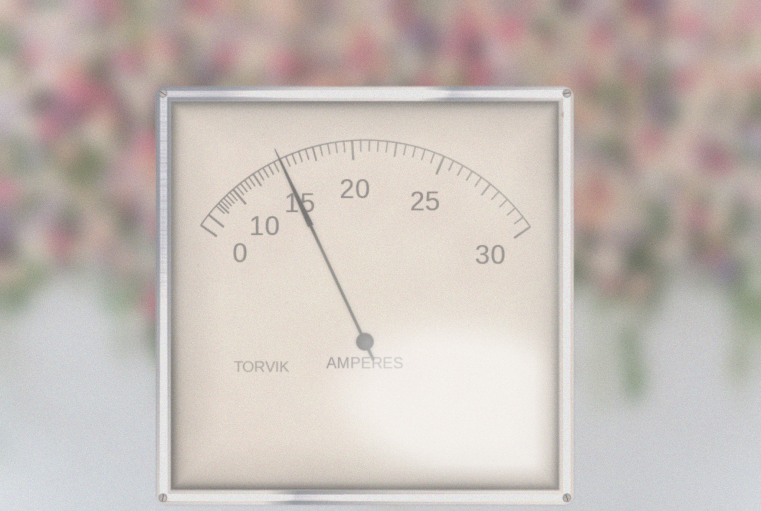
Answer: 15A
